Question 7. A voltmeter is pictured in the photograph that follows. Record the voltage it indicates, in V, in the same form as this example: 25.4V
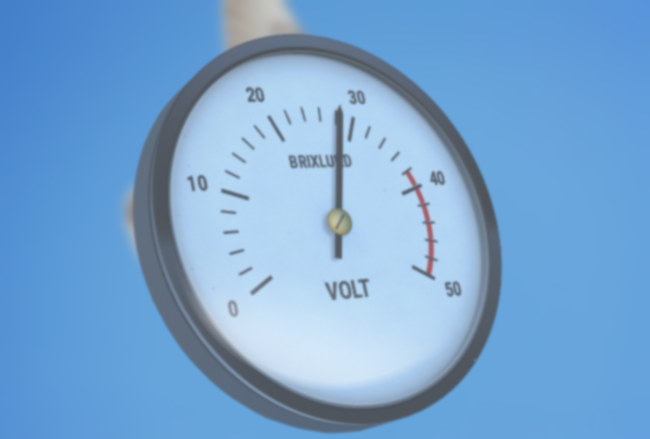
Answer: 28V
